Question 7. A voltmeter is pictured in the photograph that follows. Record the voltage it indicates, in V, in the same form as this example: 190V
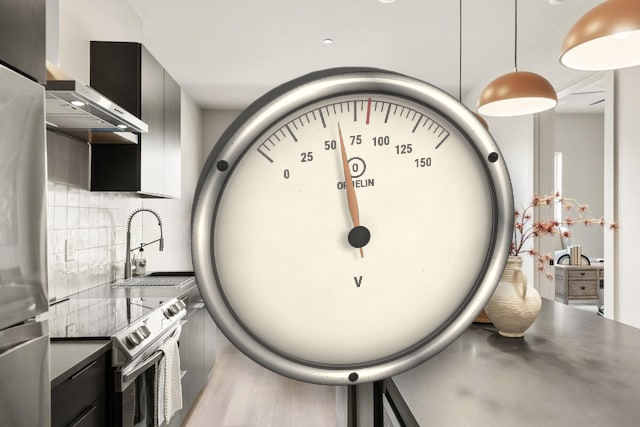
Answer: 60V
